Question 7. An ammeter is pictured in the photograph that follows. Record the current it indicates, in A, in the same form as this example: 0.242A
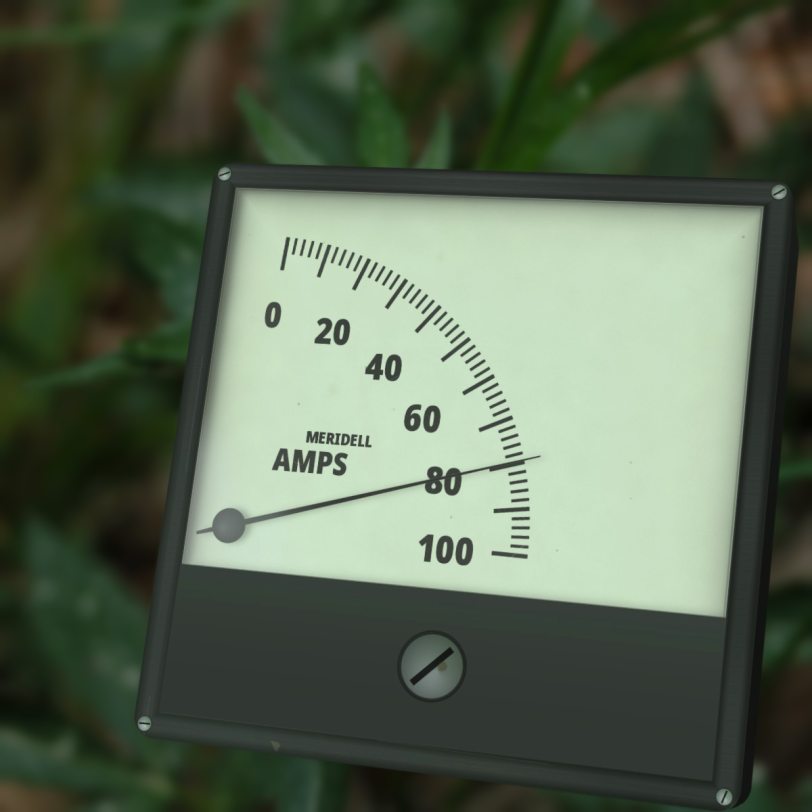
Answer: 80A
